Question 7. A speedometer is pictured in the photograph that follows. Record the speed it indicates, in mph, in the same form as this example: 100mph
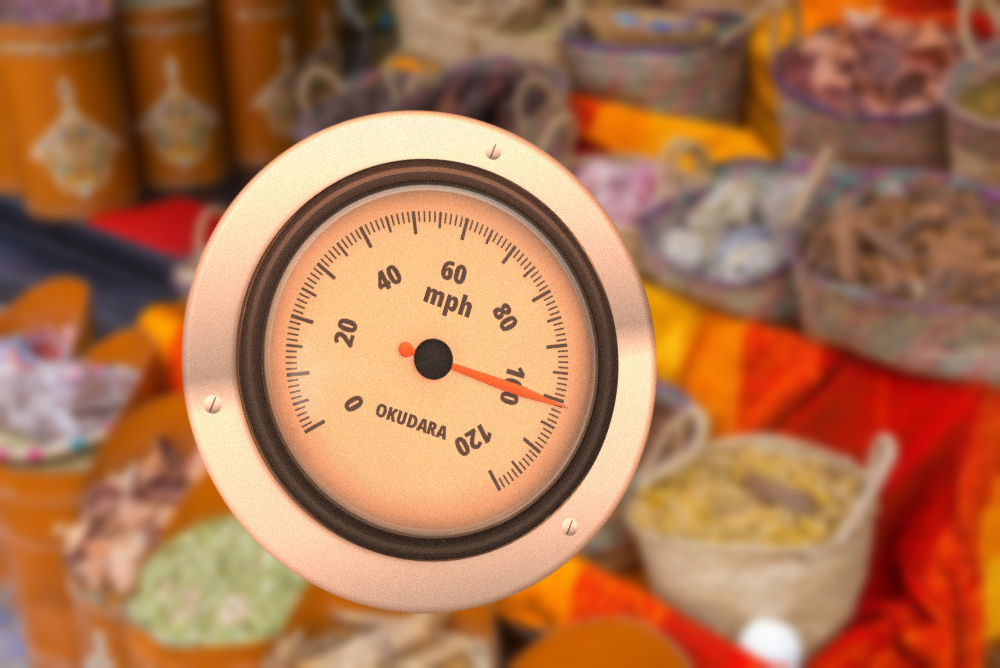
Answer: 101mph
